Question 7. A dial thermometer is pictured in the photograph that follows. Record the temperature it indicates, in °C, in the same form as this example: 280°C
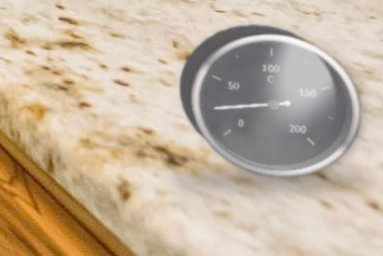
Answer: 25°C
